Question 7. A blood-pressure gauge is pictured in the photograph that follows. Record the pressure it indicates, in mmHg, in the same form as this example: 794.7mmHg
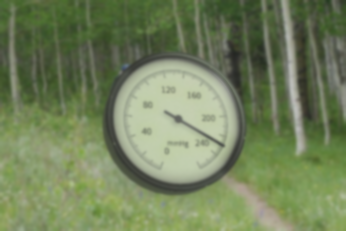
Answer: 230mmHg
